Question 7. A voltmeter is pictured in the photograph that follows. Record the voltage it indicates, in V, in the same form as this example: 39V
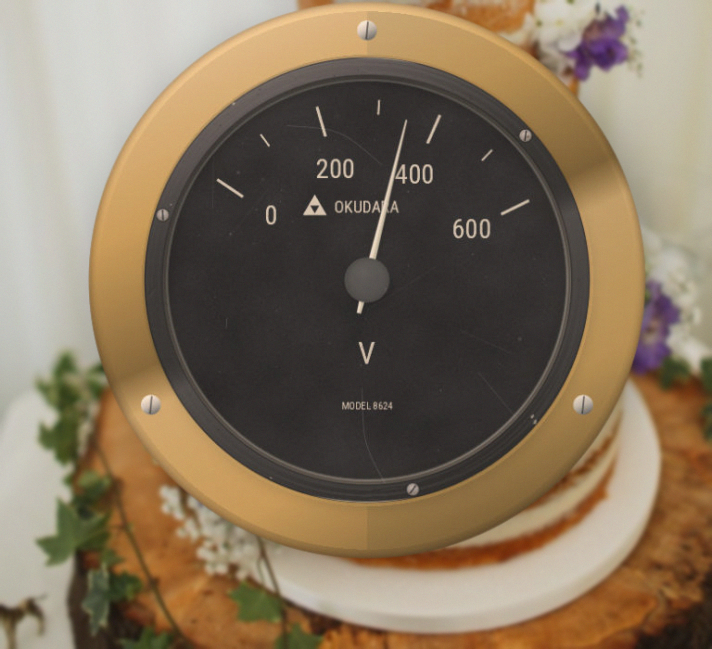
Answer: 350V
